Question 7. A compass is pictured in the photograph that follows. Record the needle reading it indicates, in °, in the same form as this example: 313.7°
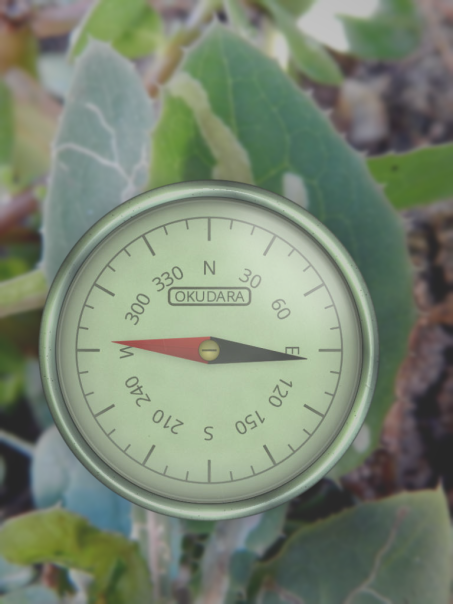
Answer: 275°
